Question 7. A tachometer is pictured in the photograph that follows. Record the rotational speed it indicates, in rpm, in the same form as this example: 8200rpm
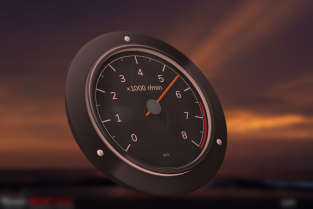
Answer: 5500rpm
